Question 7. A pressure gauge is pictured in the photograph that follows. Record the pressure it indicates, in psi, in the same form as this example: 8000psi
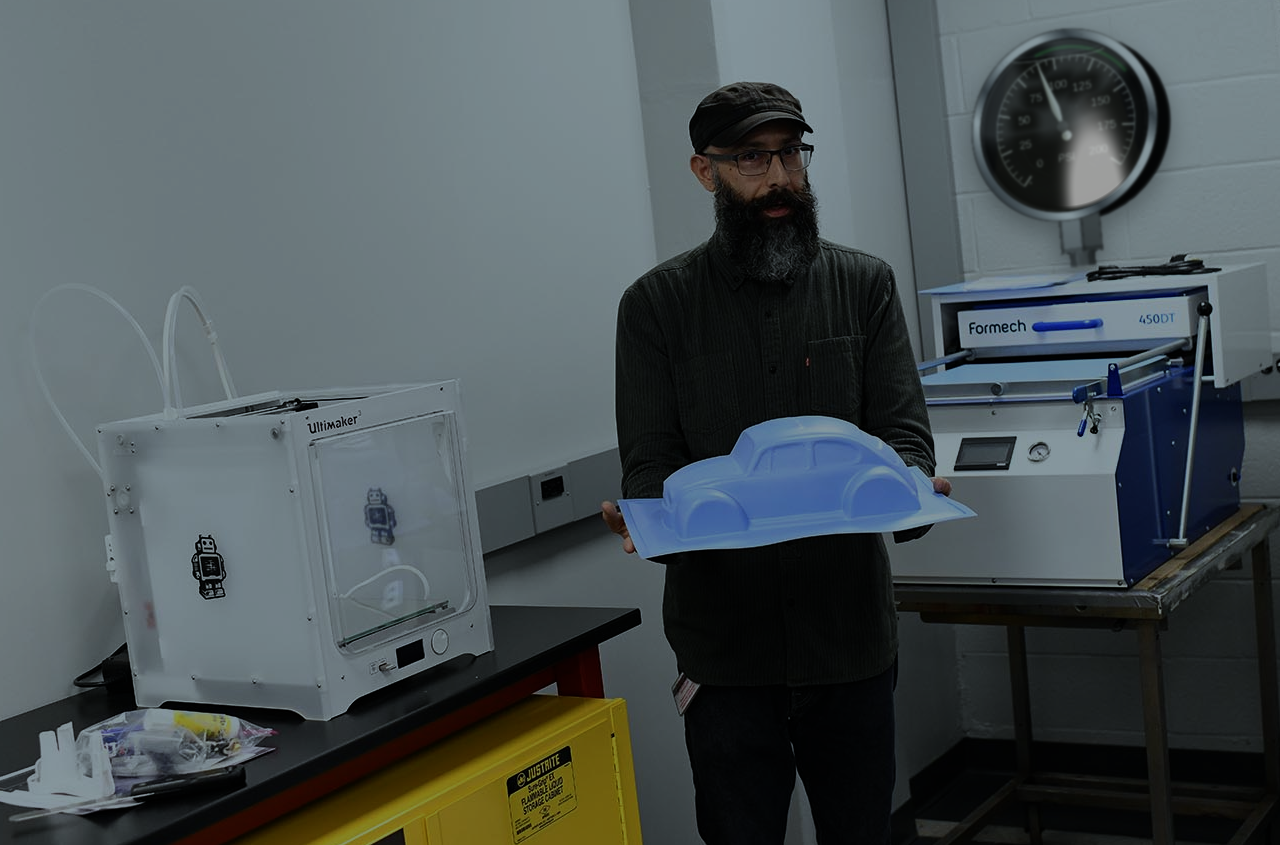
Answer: 90psi
